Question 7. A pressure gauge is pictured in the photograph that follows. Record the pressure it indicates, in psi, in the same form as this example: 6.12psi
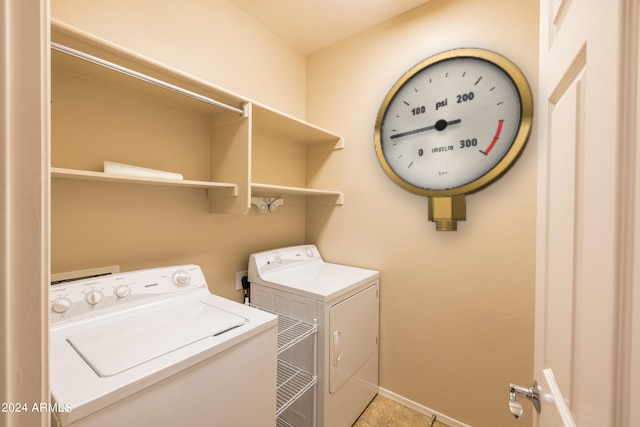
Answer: 50psi
